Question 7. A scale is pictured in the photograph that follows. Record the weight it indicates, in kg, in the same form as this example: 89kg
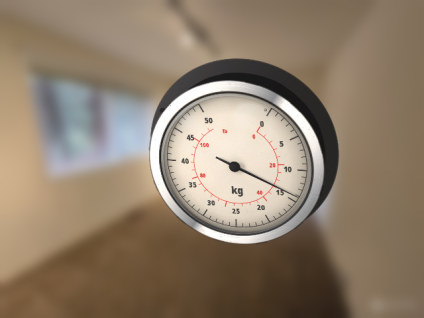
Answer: 14kg
